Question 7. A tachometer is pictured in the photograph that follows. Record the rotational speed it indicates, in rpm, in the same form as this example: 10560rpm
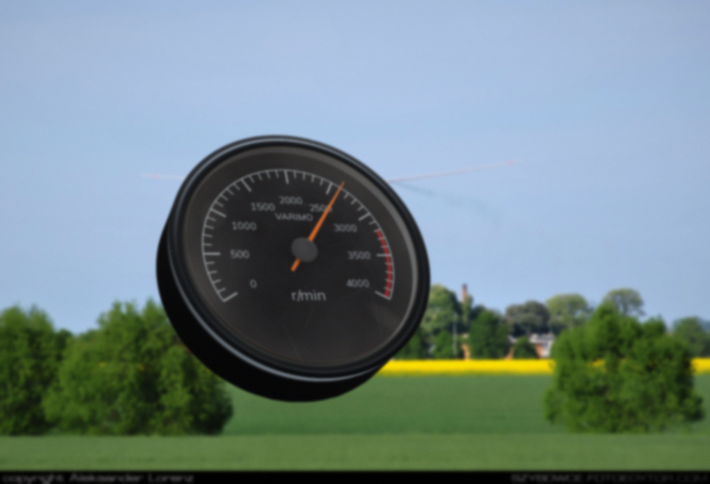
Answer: 2600rpm
